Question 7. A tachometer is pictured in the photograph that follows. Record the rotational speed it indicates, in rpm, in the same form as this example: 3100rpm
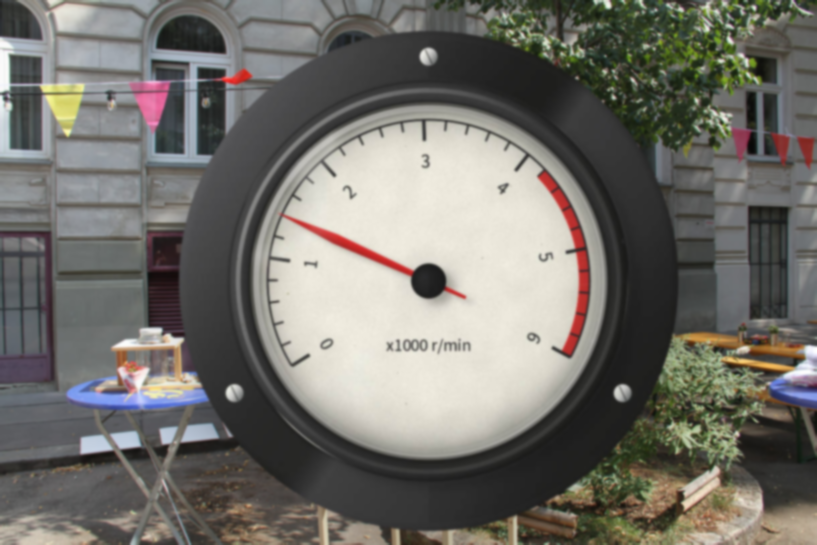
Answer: 1400rpm
